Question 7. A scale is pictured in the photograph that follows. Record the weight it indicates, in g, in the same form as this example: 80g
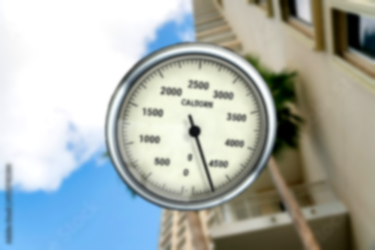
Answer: 4750g
